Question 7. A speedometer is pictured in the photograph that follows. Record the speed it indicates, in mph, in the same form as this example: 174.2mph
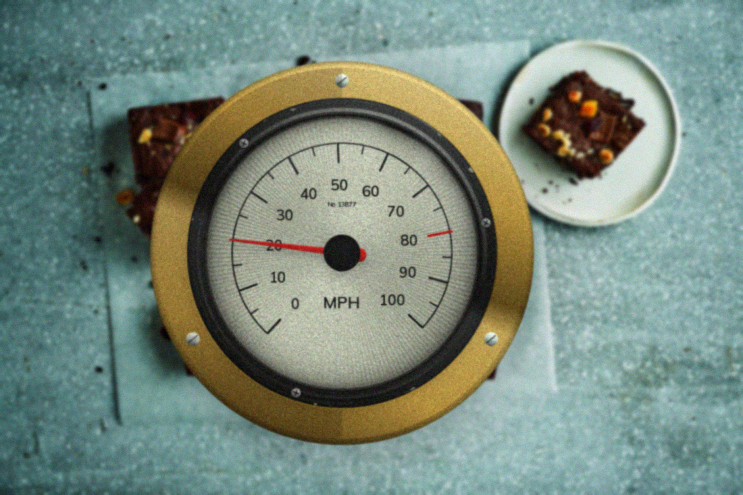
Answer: 20mph
